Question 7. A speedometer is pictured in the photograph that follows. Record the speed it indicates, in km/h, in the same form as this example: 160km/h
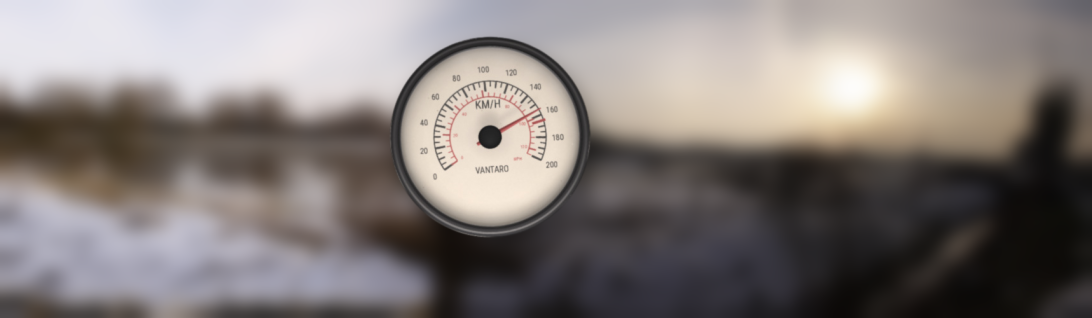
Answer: 155km/h
